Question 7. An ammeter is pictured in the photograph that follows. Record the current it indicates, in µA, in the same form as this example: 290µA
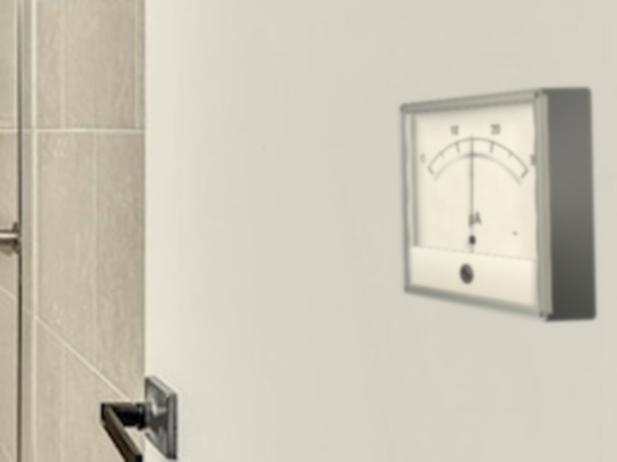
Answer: 15µA
